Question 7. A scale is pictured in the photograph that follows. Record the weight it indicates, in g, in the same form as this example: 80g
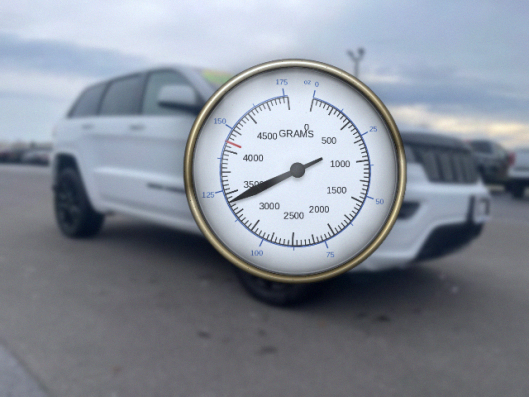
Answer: 3400g
